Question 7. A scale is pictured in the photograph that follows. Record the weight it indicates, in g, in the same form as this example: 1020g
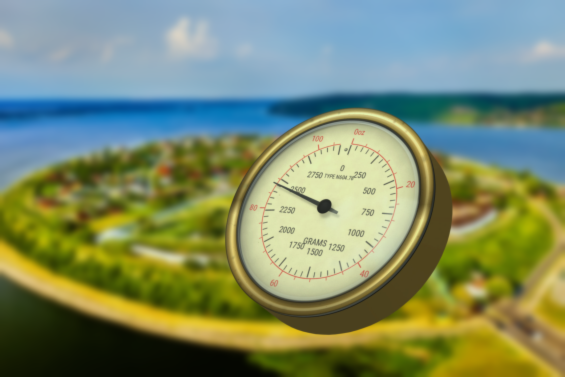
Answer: 2450g
